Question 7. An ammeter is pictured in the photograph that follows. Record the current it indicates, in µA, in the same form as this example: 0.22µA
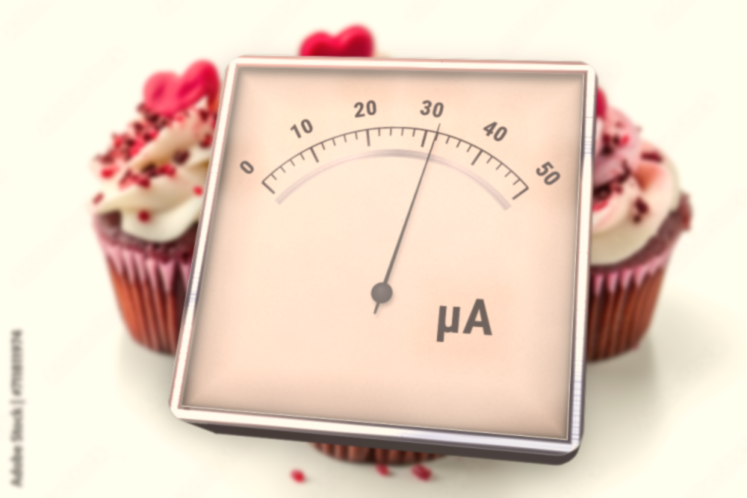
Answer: 32µA
